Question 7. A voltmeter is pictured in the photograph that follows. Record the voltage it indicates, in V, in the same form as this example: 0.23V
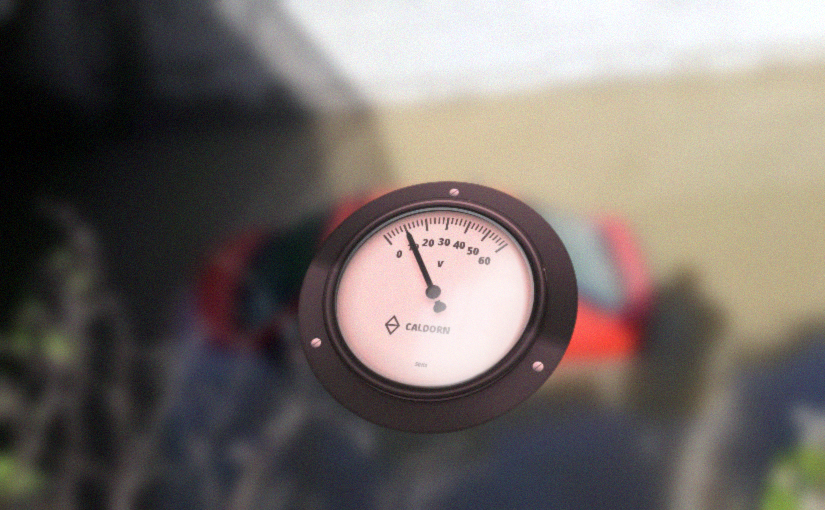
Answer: 10V
